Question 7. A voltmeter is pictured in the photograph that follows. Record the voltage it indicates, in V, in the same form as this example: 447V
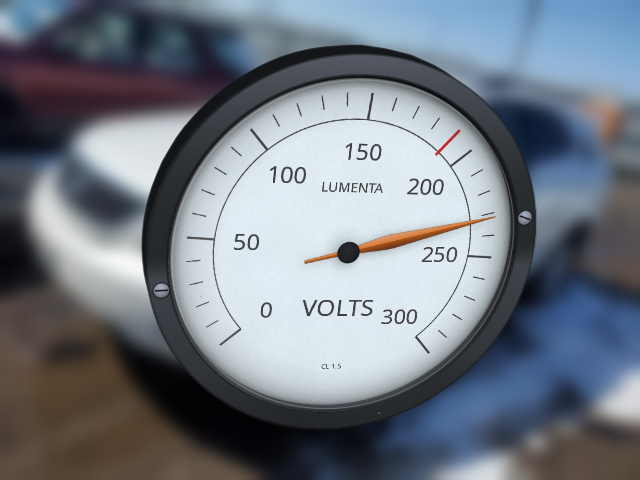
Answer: 230V
